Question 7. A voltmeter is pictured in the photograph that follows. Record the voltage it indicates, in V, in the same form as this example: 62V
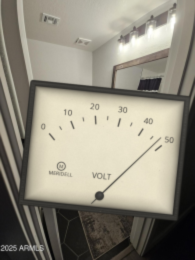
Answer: 47.5V
